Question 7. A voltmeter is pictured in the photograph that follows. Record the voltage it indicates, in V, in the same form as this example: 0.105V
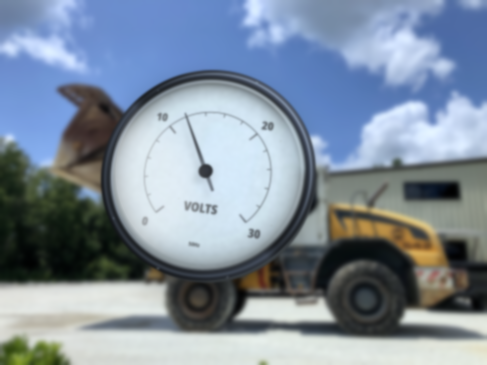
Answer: 12V
